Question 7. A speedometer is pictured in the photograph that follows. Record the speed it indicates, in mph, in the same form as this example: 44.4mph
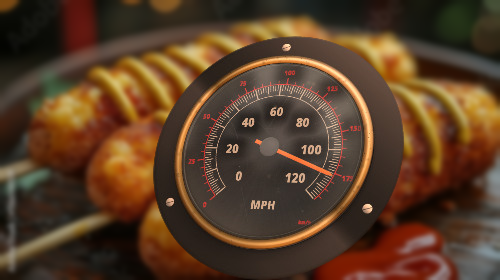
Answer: 110mph
